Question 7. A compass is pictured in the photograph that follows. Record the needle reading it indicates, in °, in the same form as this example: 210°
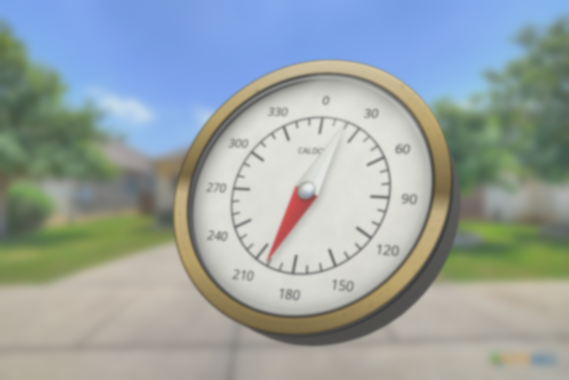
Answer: 200°
